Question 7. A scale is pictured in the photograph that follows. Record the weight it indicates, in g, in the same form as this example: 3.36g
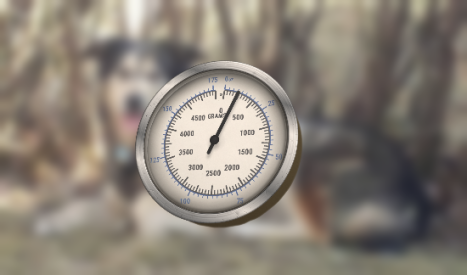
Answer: 250g
